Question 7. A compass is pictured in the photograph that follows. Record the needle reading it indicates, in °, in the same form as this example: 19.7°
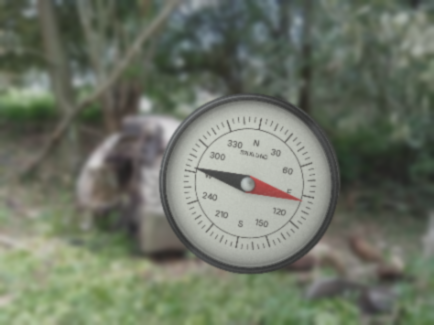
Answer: 95°
